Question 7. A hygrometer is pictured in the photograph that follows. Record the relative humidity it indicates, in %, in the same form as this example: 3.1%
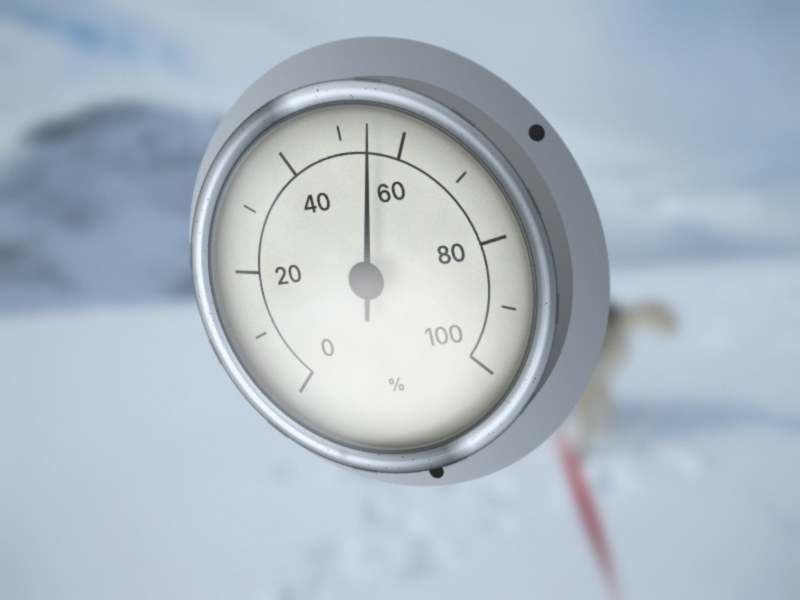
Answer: 55%
